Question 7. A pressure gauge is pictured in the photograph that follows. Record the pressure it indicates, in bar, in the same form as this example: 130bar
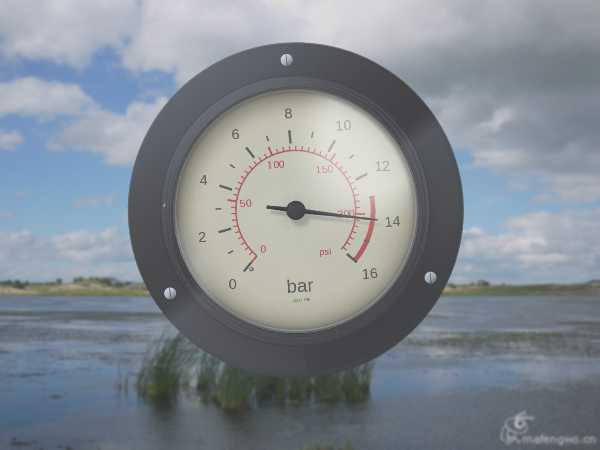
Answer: 14bar
